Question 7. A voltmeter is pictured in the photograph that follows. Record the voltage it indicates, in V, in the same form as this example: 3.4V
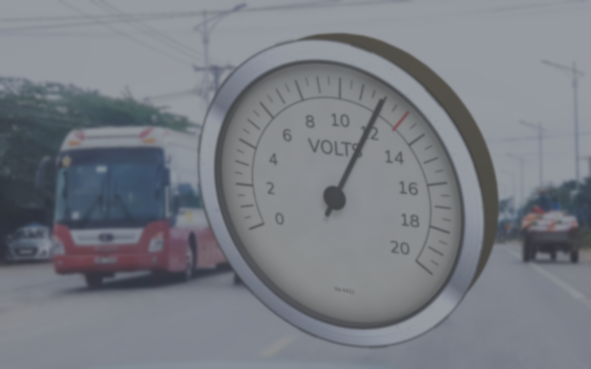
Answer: 12V
